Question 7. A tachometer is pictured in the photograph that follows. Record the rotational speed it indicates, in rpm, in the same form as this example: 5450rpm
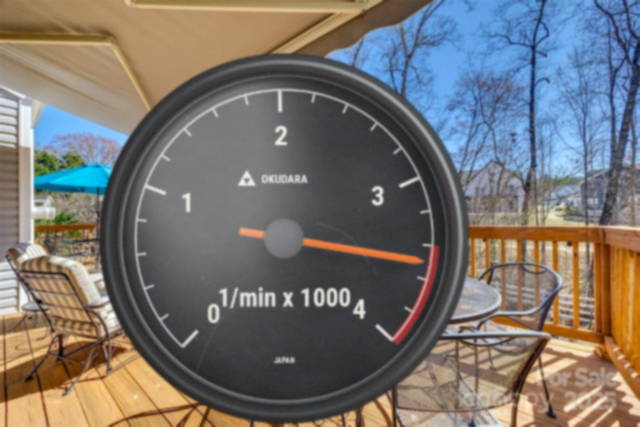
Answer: 3500rpm
